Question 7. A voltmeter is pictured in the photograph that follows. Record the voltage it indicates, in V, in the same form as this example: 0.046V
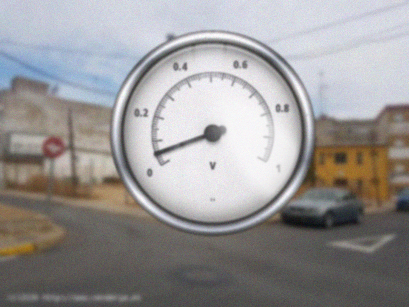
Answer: 0.05V
